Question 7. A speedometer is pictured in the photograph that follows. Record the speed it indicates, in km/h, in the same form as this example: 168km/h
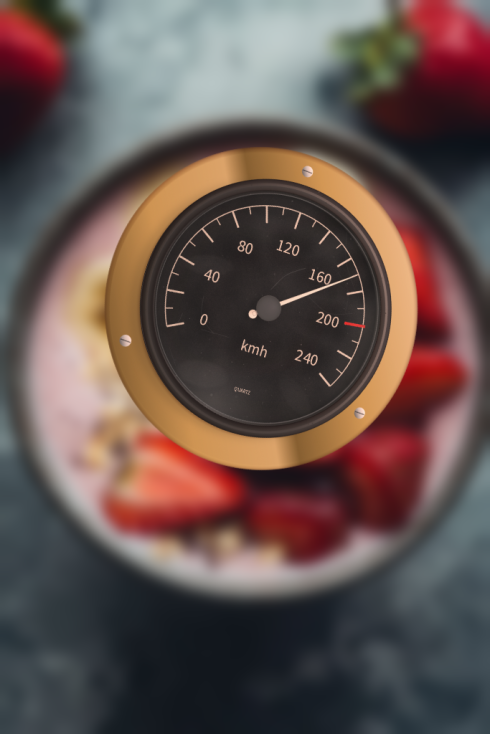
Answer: 170km/h
